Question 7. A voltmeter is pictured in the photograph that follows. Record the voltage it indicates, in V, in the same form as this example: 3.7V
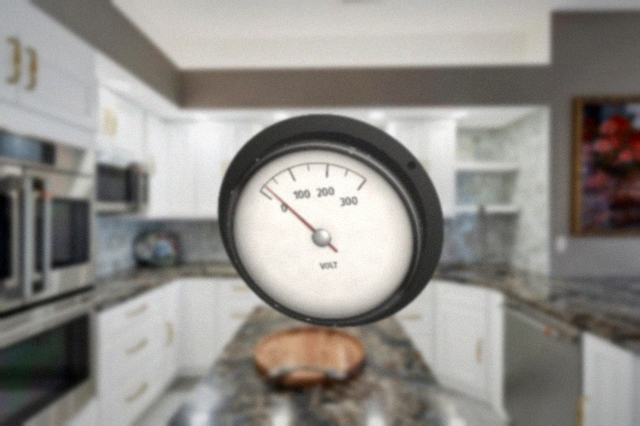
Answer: 25V
